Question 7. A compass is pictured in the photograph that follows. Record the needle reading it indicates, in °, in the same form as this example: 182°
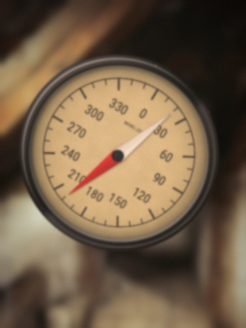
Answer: 200°
